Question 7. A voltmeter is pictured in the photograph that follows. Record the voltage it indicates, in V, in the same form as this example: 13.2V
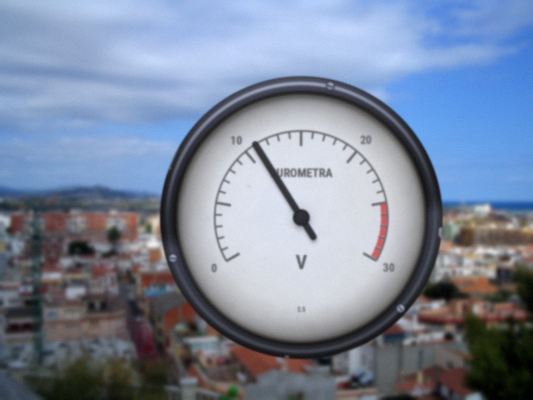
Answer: 11V
